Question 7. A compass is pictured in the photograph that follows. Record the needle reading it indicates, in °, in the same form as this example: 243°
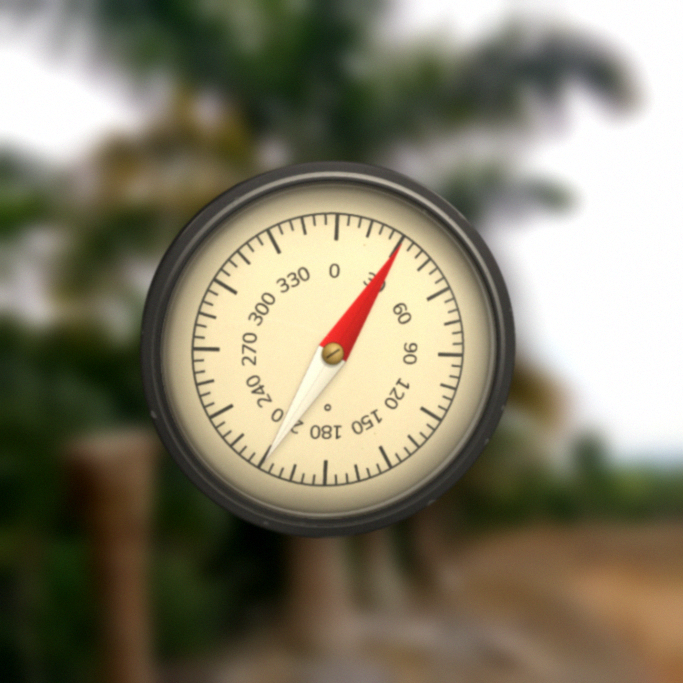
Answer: 30°
